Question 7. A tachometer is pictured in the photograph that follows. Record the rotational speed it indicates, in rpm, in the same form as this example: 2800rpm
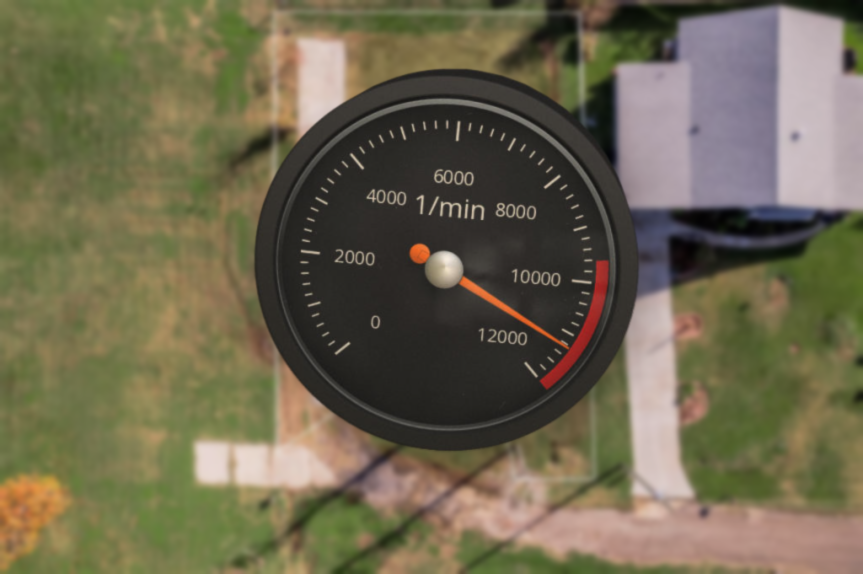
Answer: 11200rpm
